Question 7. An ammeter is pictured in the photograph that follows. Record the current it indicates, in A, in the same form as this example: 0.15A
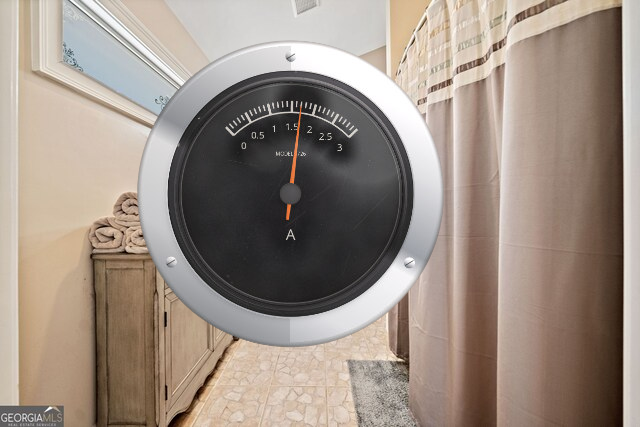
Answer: 1.7A
